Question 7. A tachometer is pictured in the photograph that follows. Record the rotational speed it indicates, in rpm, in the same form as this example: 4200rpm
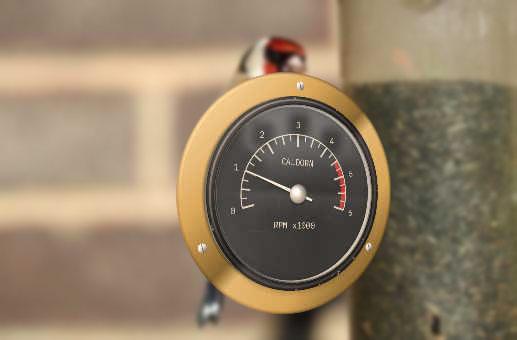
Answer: 1000rpm
